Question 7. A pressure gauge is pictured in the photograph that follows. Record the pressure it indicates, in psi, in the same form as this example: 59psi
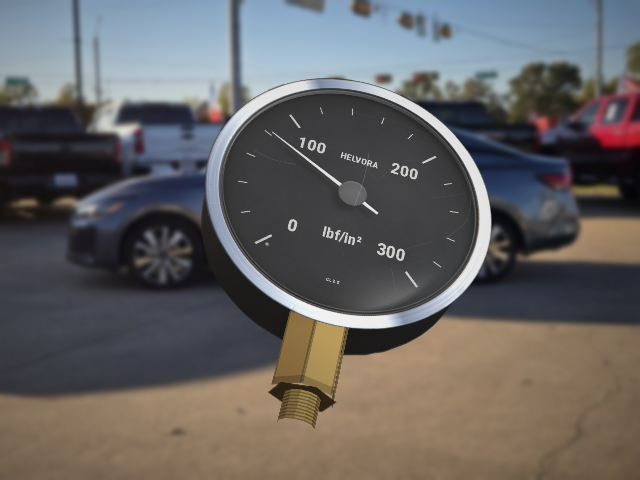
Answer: 80psi
